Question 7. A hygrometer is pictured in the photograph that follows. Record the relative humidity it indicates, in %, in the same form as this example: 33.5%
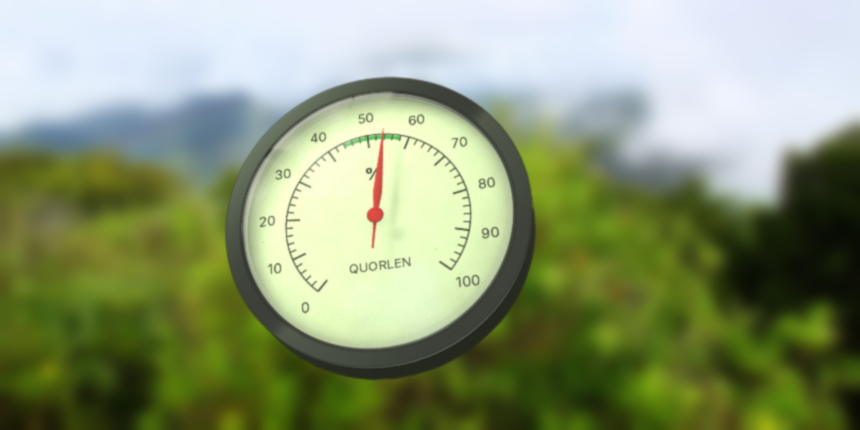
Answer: 54%
